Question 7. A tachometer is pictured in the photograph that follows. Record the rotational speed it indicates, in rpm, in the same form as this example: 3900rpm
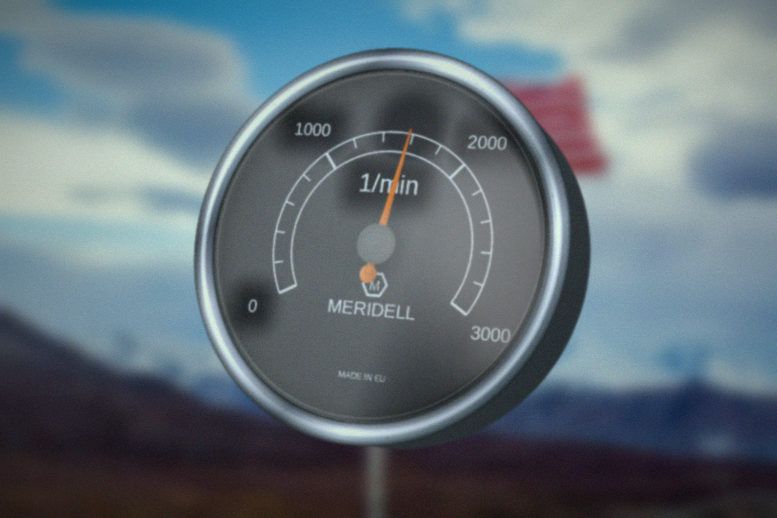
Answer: 1600rpm
